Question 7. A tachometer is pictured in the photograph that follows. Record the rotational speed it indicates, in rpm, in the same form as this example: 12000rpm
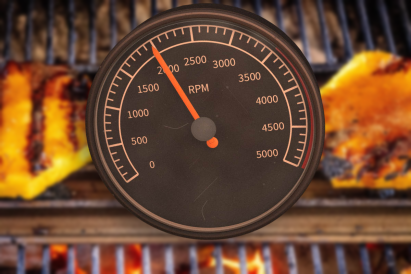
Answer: 2000rpm
